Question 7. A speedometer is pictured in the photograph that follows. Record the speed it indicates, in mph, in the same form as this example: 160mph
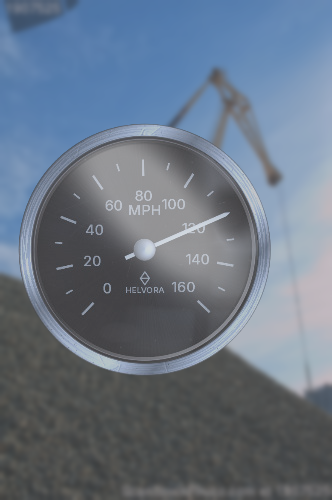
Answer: 120mph
